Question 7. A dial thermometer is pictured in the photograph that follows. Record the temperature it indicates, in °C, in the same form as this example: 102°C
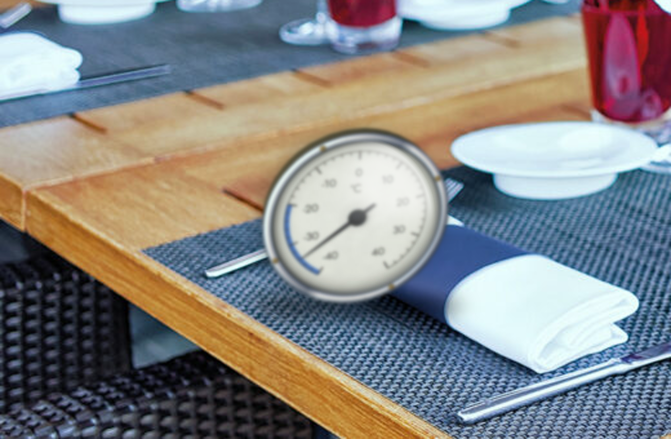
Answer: -34°C
